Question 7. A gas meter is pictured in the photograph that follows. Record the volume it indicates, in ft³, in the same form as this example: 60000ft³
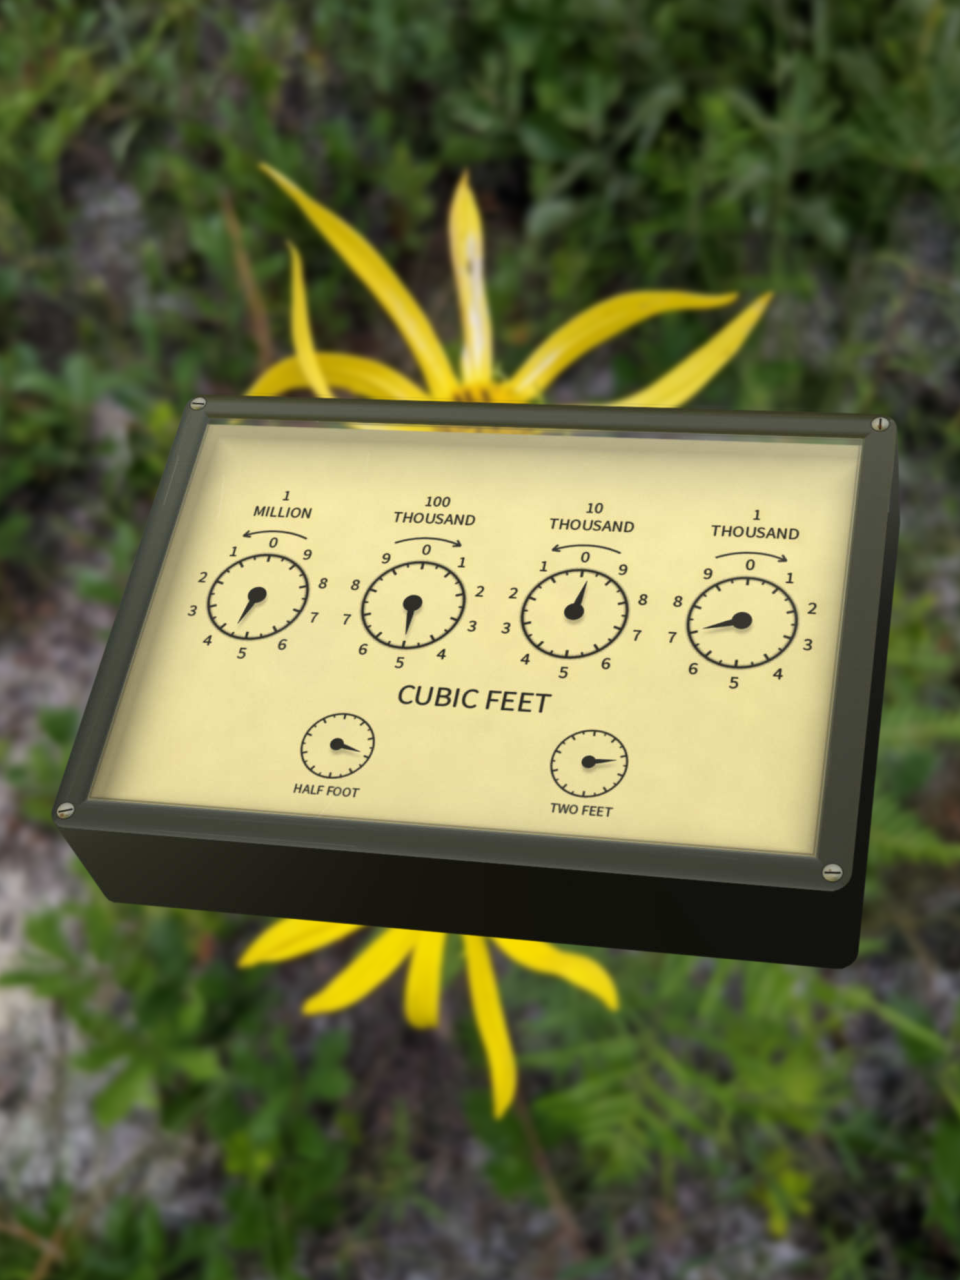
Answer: 449700ft³
